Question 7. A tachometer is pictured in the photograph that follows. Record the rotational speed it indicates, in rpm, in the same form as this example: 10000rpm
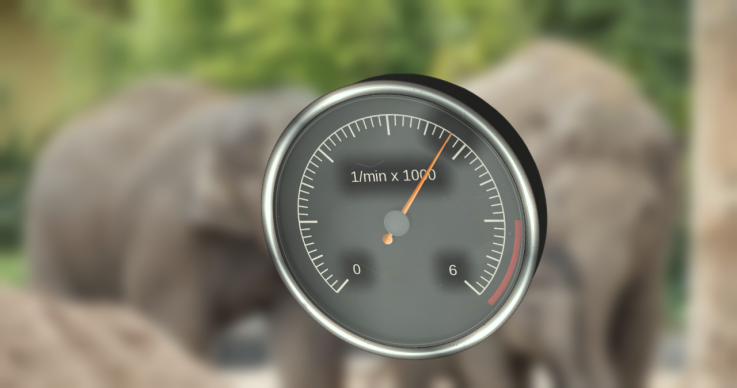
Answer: 3800rpm
